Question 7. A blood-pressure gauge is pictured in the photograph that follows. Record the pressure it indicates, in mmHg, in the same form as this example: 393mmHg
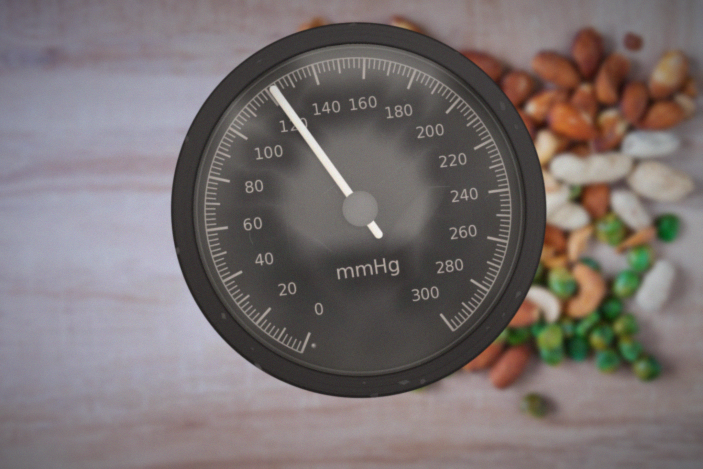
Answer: 122mmHg
